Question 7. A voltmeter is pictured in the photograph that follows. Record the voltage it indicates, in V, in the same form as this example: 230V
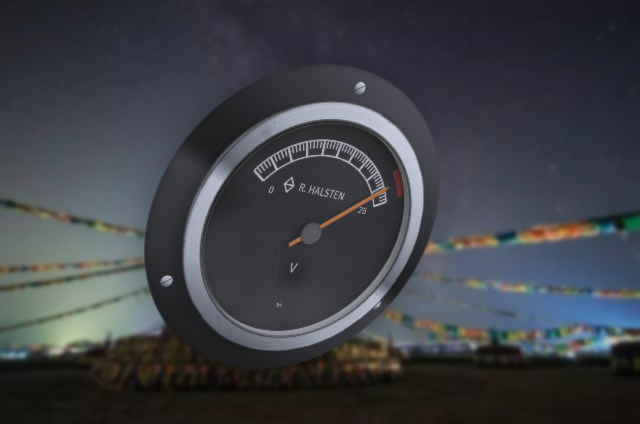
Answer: 22.5V
